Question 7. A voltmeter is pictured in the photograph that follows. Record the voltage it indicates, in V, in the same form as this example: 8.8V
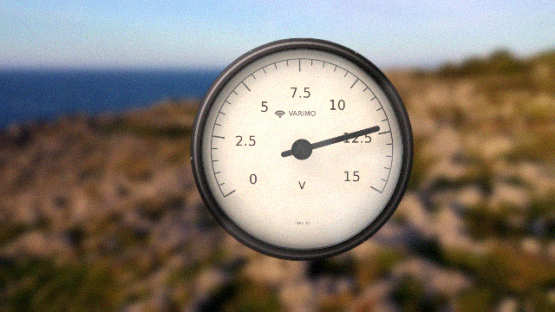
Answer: 12.25V
